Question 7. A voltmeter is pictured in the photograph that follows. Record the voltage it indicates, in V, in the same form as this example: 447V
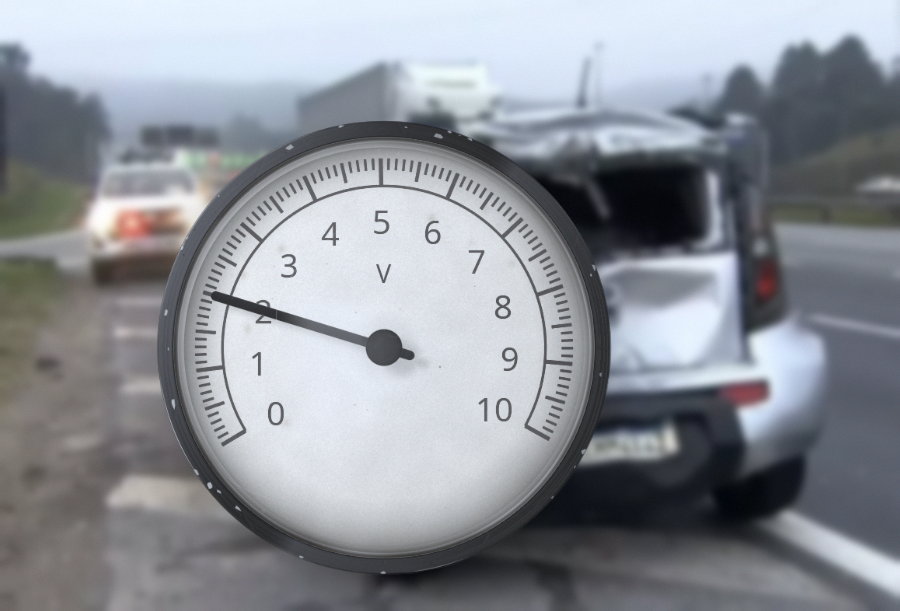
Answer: 2V
